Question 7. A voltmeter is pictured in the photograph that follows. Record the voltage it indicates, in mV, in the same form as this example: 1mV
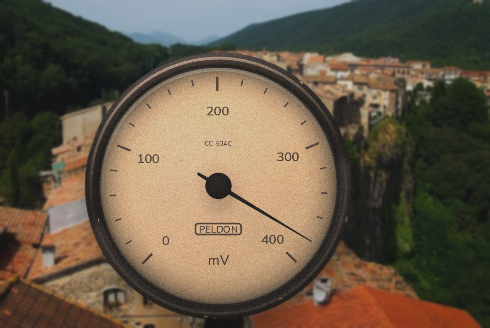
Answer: 380mV
